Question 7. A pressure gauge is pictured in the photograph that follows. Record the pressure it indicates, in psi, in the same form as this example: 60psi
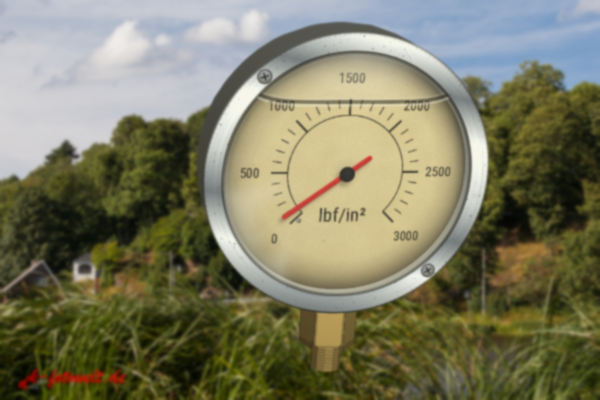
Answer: 100psi
